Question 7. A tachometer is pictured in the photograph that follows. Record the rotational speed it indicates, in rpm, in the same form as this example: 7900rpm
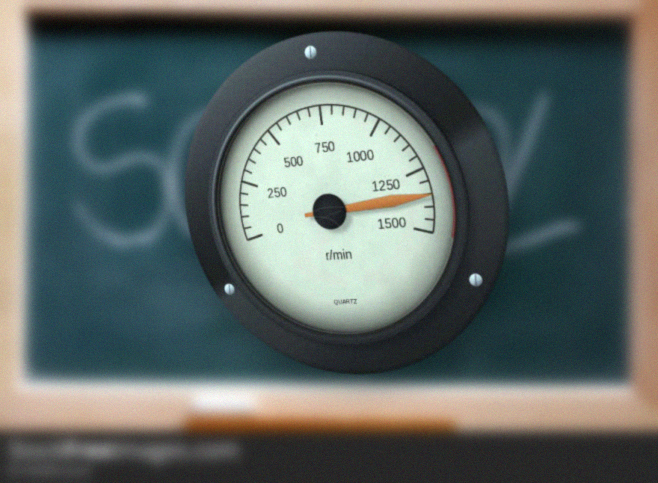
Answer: 1350rpm
